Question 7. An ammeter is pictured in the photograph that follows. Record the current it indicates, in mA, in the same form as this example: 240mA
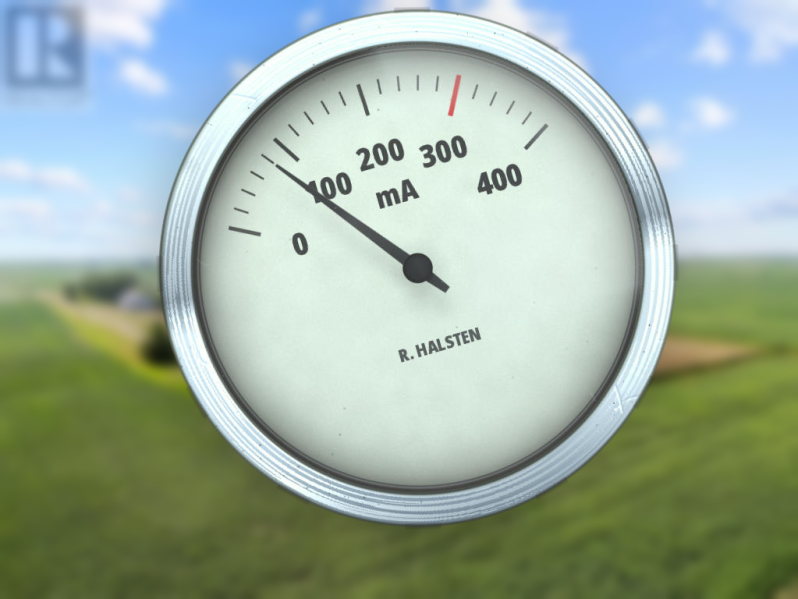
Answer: 80mA
